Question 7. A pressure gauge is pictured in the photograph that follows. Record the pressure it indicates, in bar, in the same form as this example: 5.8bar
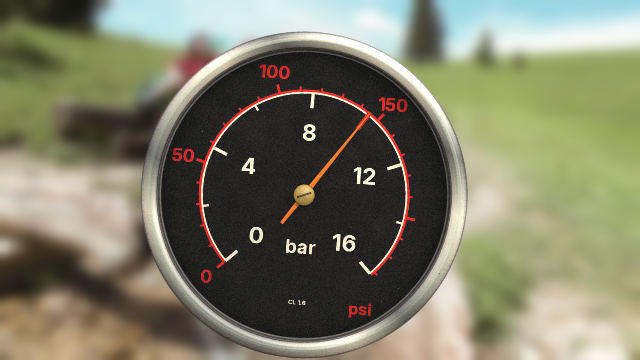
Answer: 10bar
